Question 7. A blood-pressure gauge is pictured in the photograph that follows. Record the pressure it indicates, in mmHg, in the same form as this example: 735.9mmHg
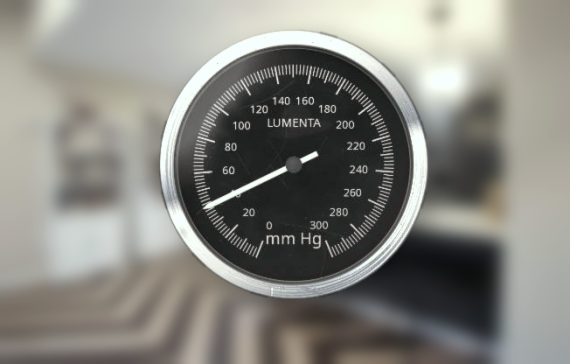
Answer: 40mmHg
